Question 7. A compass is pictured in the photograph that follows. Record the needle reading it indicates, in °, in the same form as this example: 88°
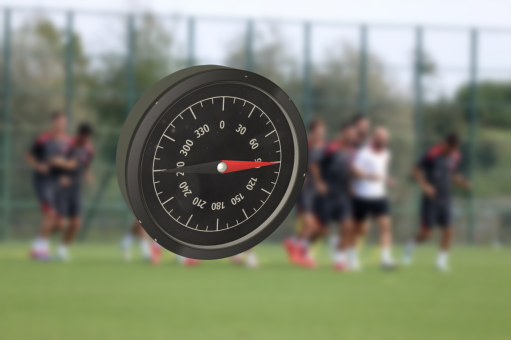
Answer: 90°
